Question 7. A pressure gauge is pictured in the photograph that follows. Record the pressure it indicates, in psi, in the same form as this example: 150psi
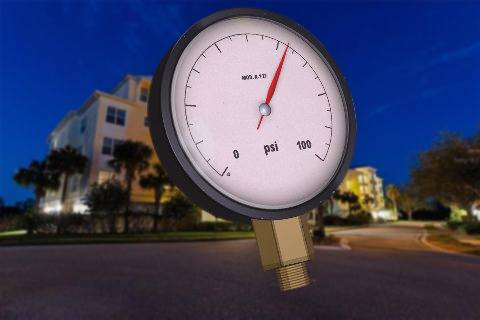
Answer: 62.5psi
